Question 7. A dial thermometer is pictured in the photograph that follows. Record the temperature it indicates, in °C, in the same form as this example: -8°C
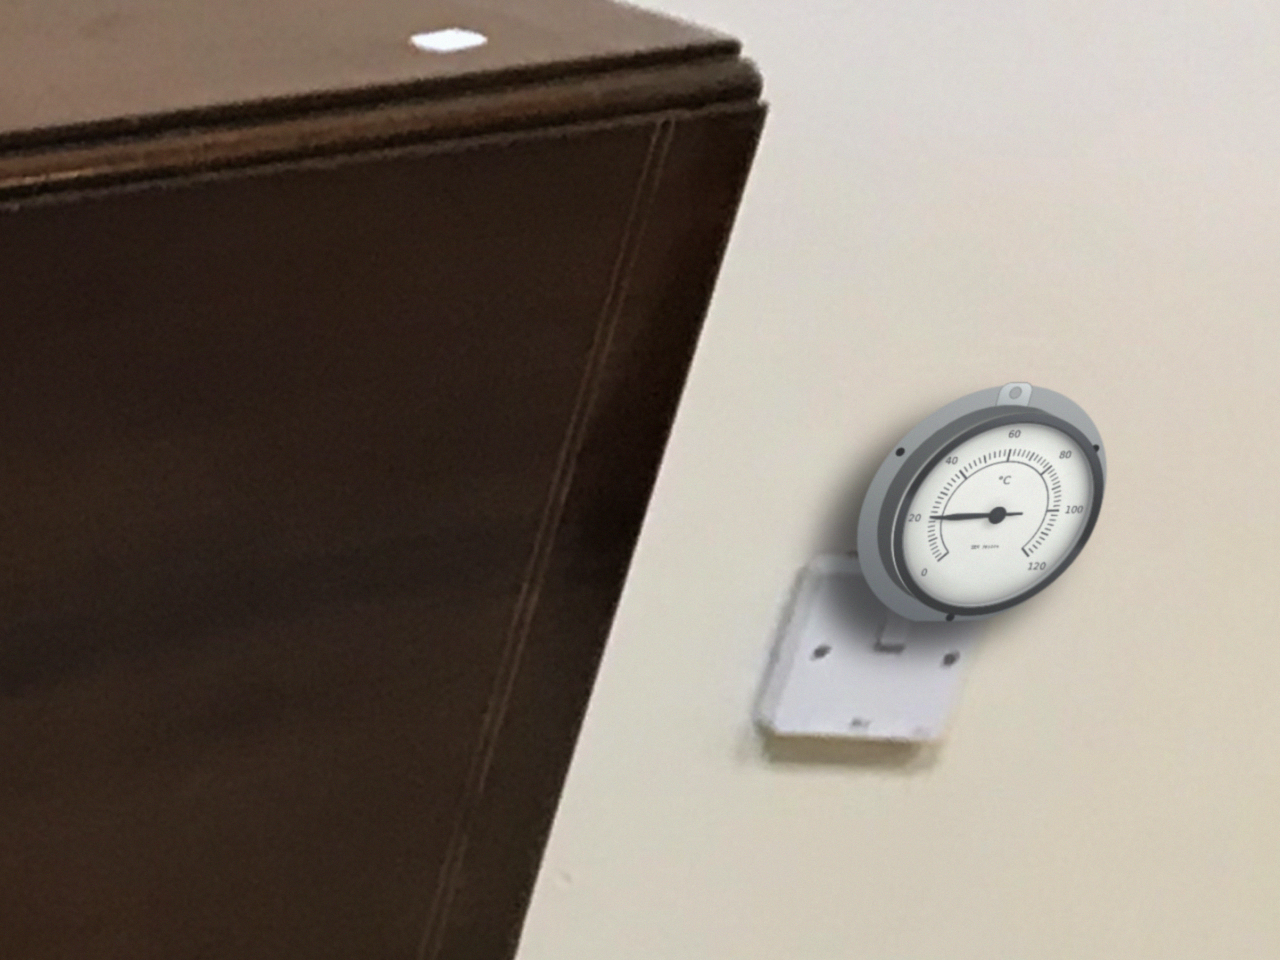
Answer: 20°C
